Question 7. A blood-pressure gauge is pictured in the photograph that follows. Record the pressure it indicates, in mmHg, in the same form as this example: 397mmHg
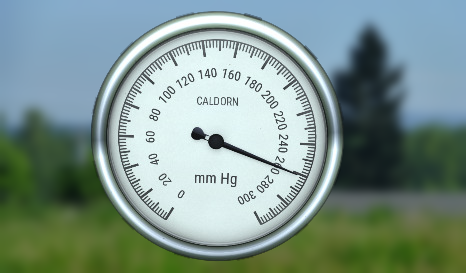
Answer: 260mmHg
